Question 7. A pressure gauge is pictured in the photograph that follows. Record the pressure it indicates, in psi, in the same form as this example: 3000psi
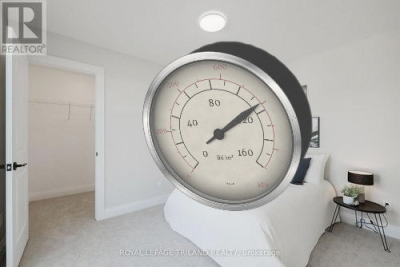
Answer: 115psi
